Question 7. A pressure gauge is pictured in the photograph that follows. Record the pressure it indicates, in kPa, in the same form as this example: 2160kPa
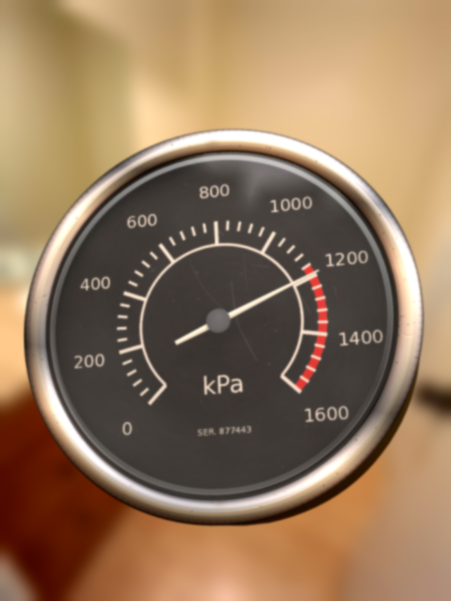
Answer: 1200kPa
